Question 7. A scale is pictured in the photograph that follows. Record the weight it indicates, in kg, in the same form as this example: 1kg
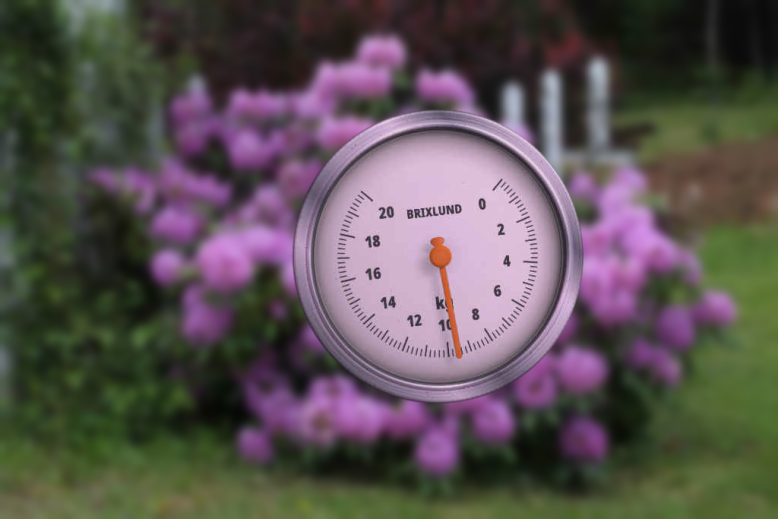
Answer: 9.6kg
